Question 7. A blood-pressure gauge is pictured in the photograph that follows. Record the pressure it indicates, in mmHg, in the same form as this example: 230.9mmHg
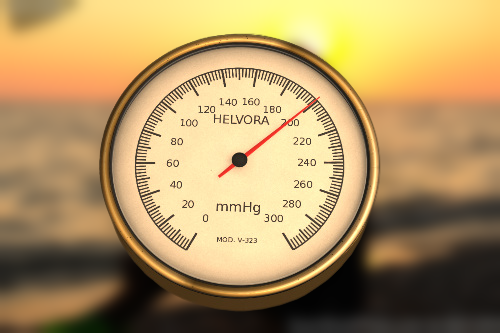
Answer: 200mmHg
